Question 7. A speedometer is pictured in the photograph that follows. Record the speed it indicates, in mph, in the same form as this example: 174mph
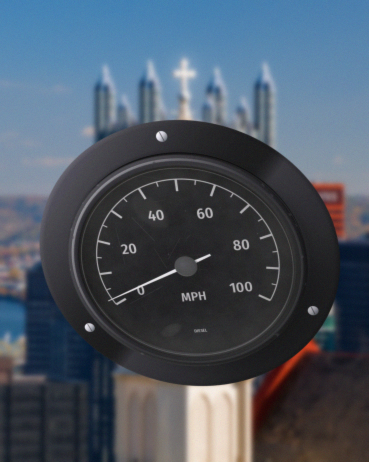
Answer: 2.5mph
